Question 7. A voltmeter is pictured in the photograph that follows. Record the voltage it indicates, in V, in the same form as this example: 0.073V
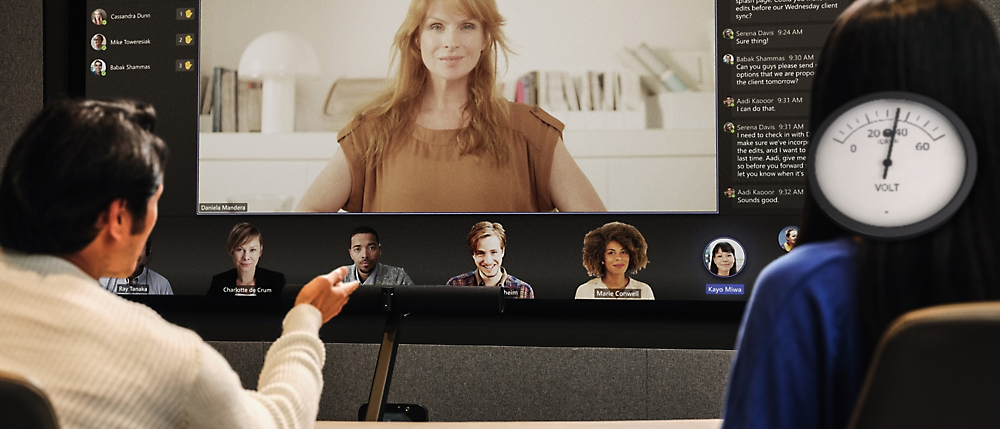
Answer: 35V
